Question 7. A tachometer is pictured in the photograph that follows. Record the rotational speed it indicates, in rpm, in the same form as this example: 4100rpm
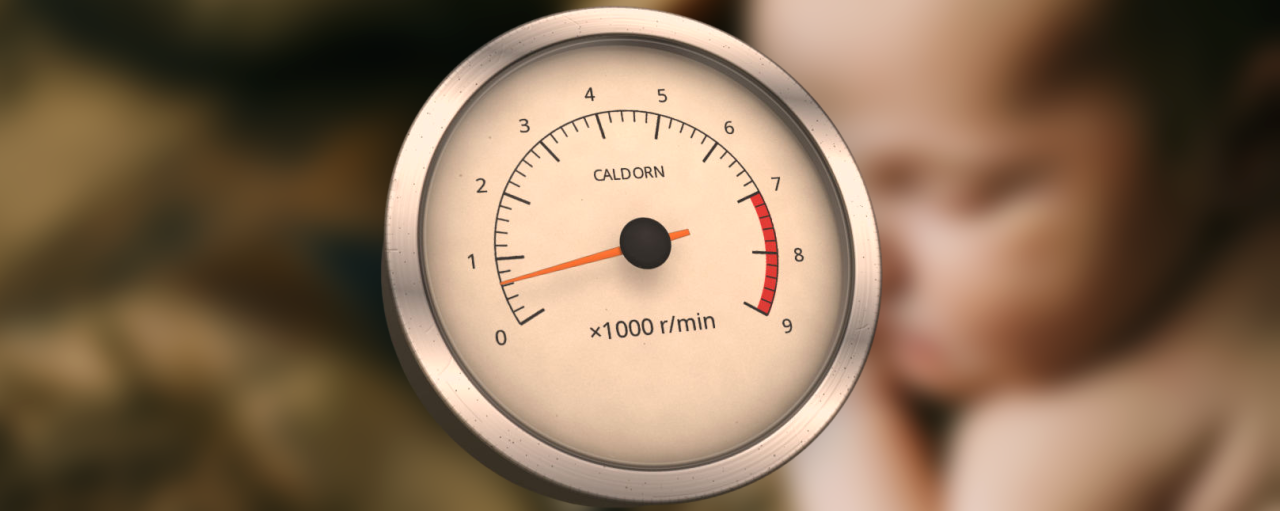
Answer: 600rpm
